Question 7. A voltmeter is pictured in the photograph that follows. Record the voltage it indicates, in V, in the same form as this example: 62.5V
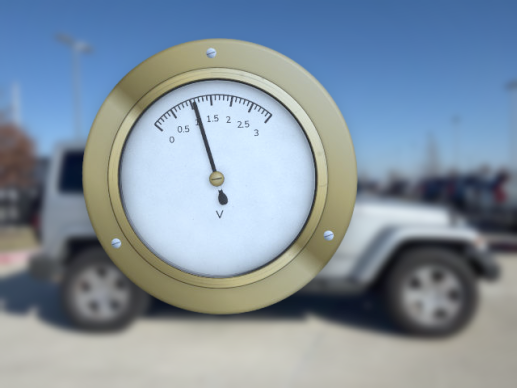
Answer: 1.1V
